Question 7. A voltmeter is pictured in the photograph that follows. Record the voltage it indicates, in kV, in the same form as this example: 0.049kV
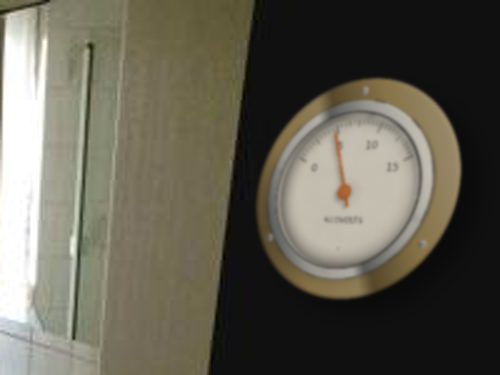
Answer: 5kV
